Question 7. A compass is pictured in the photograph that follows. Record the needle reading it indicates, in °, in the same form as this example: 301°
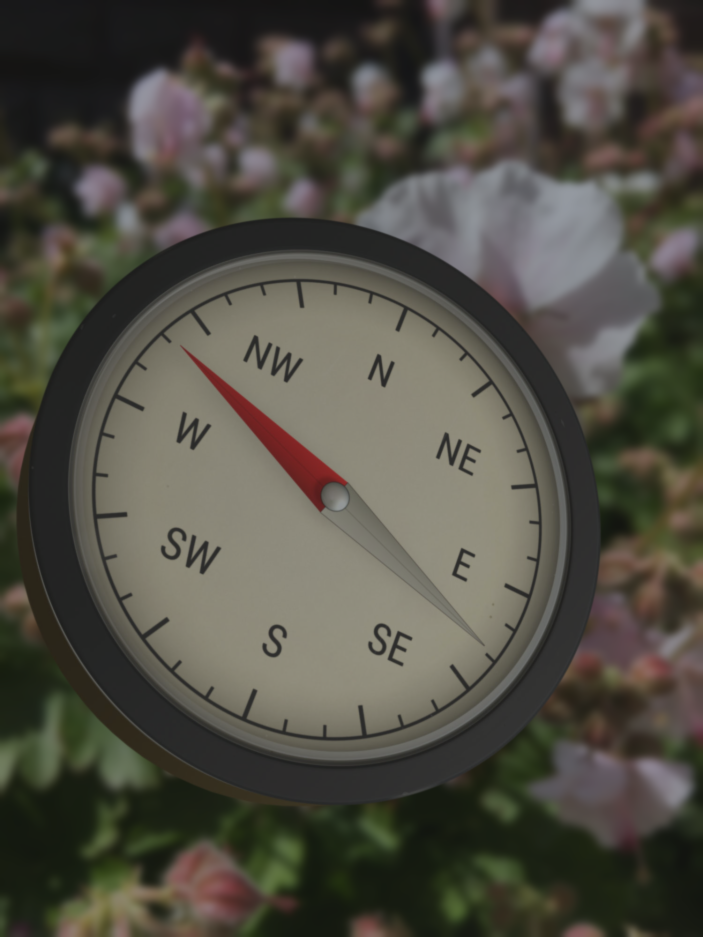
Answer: 290°
